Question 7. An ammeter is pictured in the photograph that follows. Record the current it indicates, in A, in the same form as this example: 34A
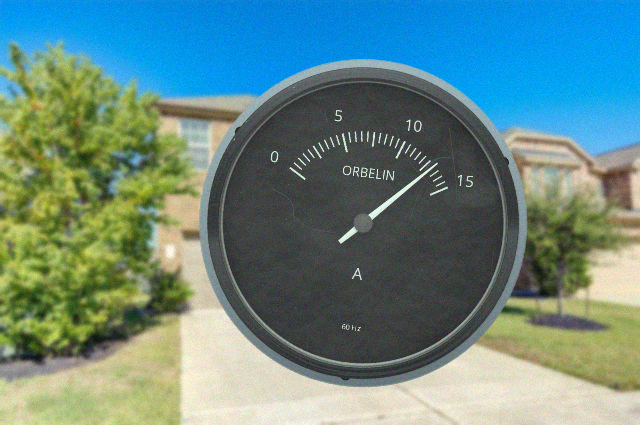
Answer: 13A
